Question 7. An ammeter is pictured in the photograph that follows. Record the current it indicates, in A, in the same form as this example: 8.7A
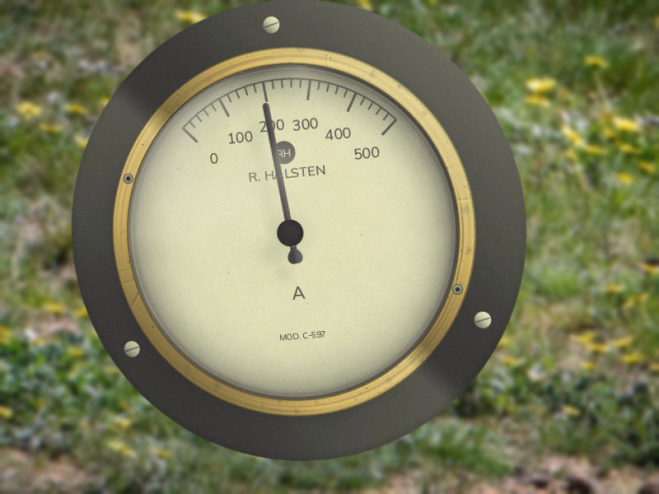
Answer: 200A
